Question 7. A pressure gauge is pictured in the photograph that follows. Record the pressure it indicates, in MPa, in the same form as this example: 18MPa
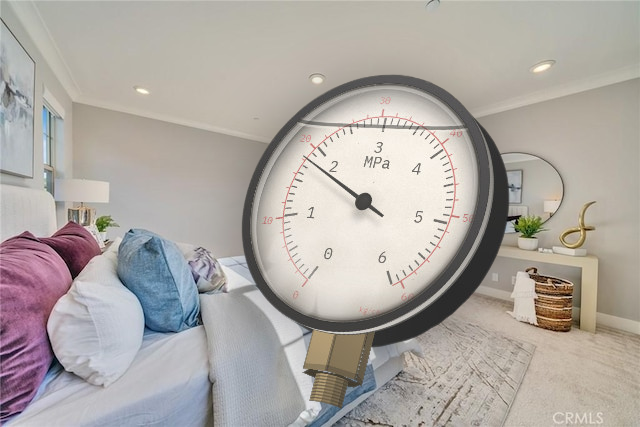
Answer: 1.8MPa
